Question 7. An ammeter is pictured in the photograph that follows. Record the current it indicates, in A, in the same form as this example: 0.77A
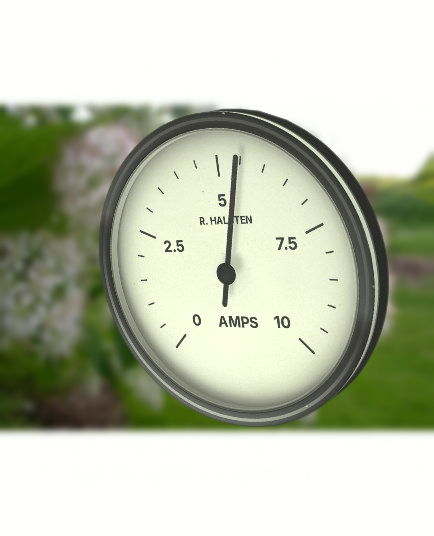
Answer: 5.5A
